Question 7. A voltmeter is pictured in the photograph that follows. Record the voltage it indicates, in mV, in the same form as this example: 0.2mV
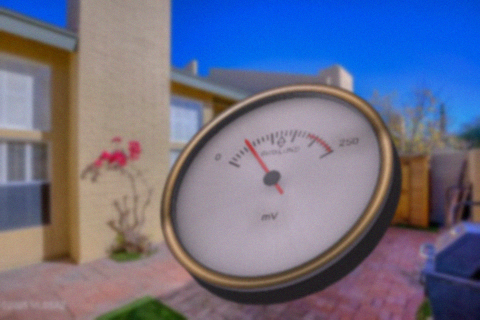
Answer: 50mV
